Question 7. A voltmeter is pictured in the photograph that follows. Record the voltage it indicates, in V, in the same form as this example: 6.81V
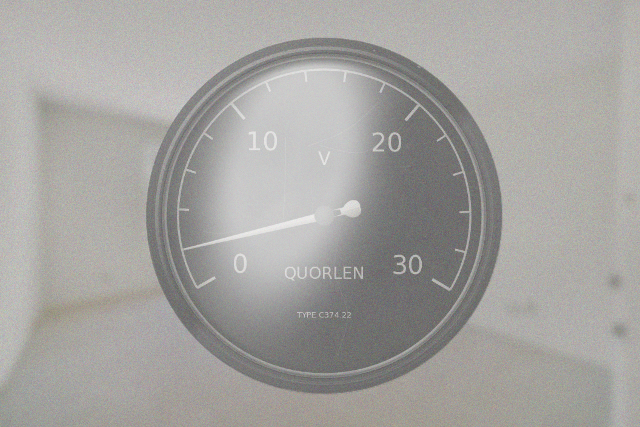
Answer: 2V
